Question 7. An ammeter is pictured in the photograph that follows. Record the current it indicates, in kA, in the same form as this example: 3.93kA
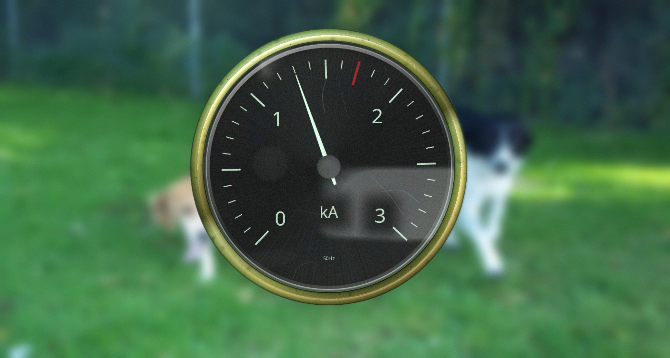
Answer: 1.3kA
